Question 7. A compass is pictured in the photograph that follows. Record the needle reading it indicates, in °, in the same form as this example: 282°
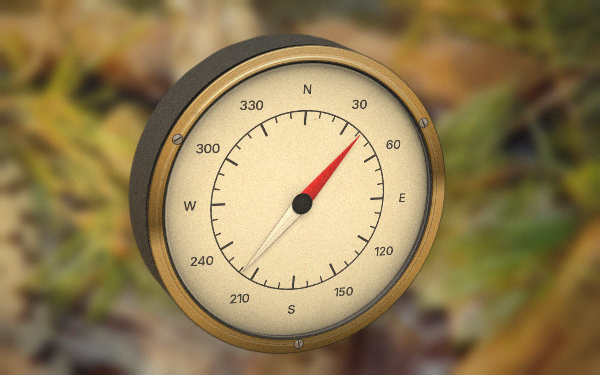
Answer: 40°
